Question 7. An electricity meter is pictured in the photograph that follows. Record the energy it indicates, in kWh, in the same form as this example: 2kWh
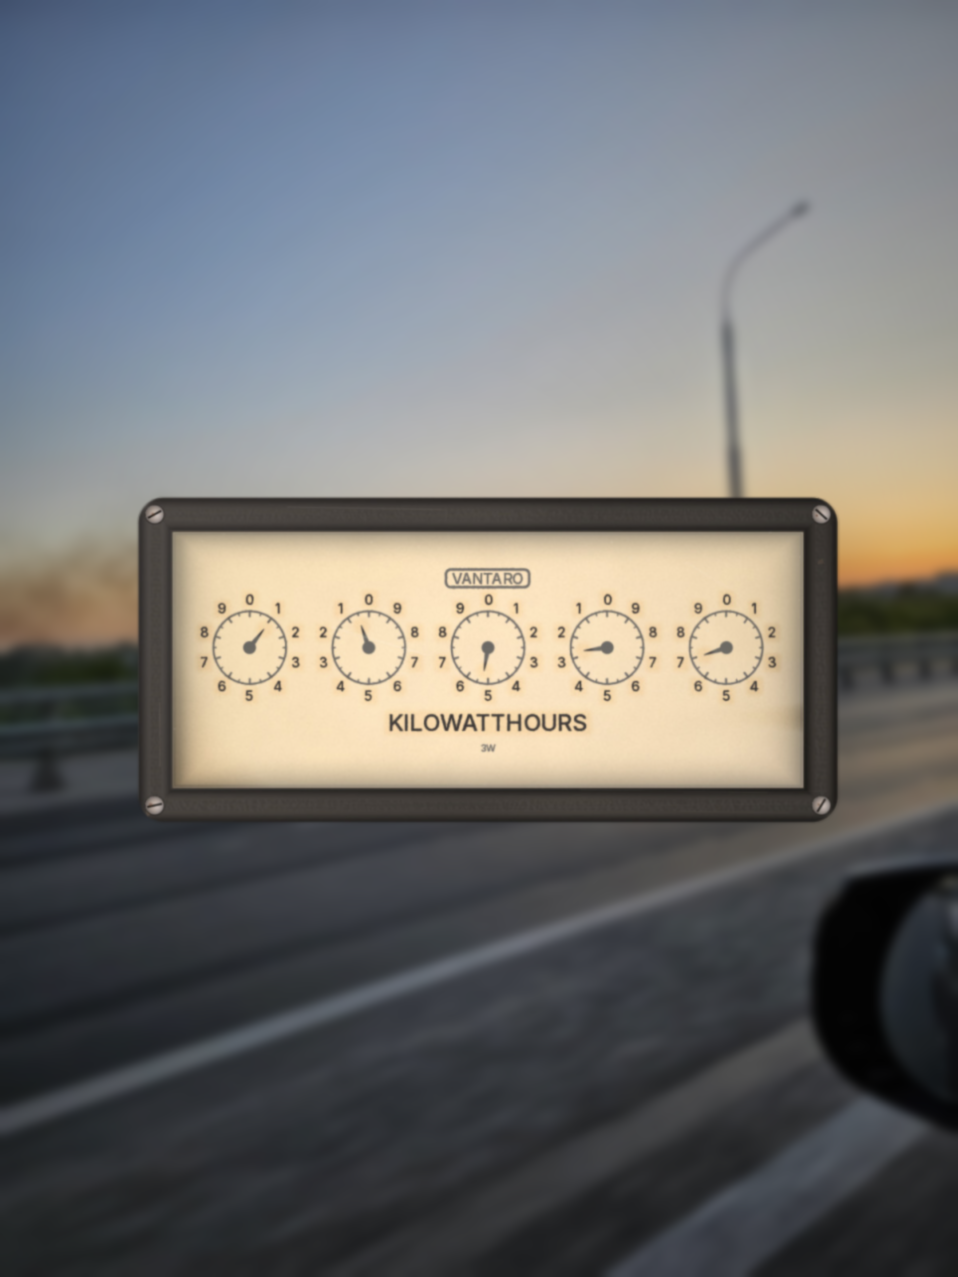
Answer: 10527kWh
